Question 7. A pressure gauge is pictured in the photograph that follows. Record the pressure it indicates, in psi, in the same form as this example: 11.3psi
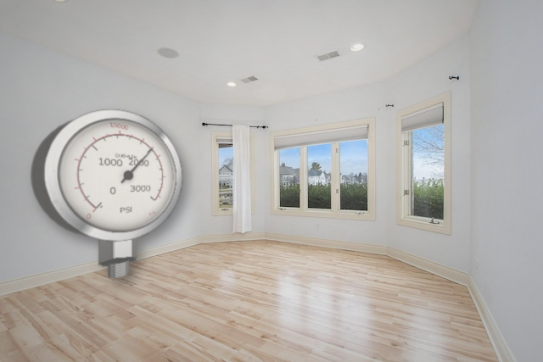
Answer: 2000psi
